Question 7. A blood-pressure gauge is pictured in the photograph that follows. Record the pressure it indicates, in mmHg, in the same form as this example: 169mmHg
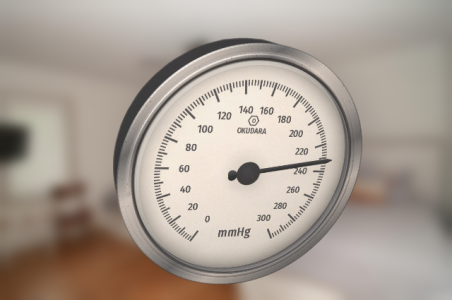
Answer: 230mmHg
